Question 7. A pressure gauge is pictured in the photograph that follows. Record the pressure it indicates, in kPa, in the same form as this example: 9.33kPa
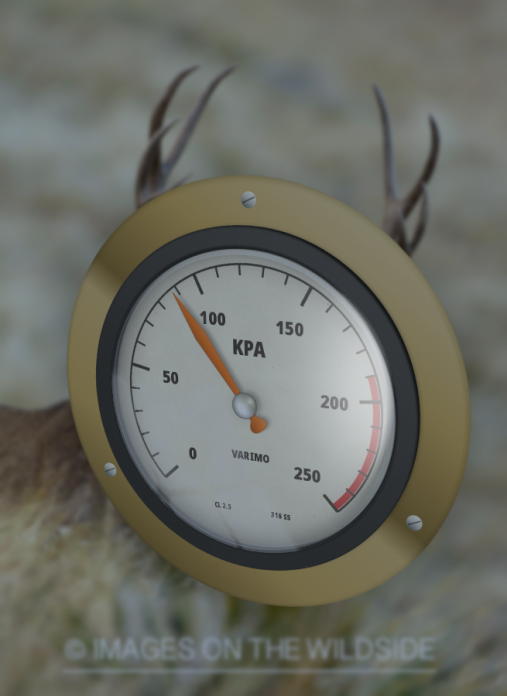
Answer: 90kPa
